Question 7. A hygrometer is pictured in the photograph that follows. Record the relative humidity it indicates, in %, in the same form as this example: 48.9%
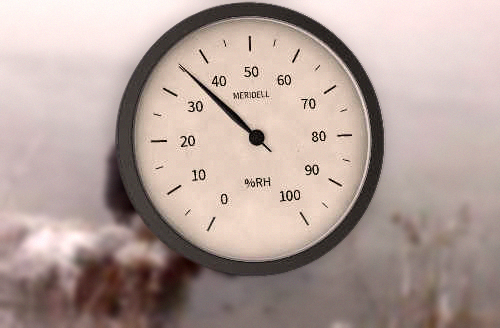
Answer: 35%
